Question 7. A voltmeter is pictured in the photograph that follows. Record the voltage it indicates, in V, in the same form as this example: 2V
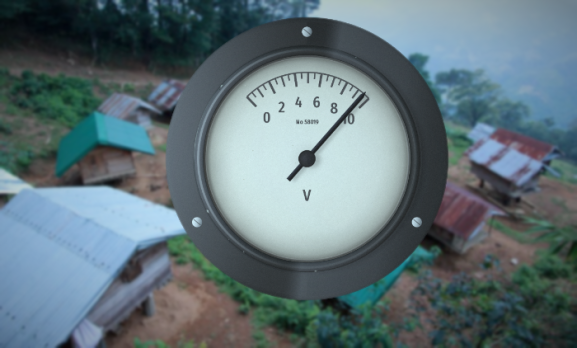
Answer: 9.5V
